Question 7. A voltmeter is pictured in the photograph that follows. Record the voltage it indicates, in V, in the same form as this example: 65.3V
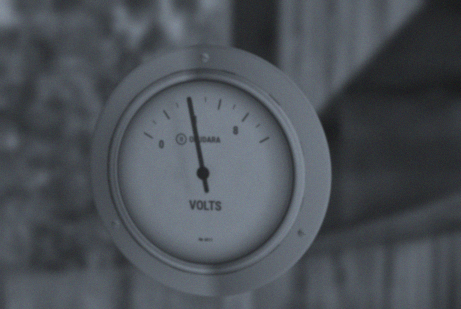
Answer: 4V
